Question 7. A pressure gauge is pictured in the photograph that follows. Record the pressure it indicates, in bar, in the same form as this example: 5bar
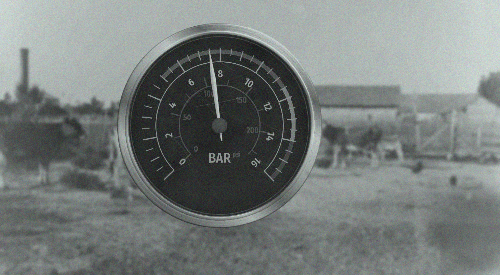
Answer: 7.5bar
